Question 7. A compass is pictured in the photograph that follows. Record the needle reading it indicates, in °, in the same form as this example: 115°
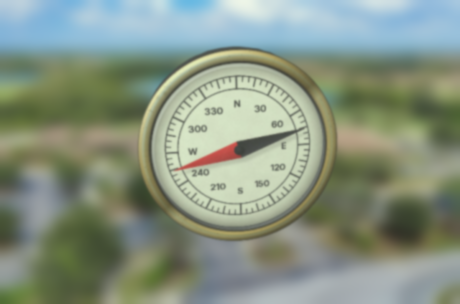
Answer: 255°
